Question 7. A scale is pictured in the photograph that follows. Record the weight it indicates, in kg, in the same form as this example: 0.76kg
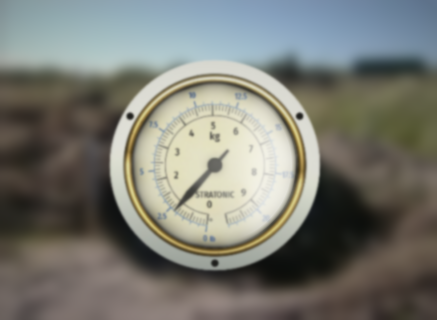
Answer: 1kg
